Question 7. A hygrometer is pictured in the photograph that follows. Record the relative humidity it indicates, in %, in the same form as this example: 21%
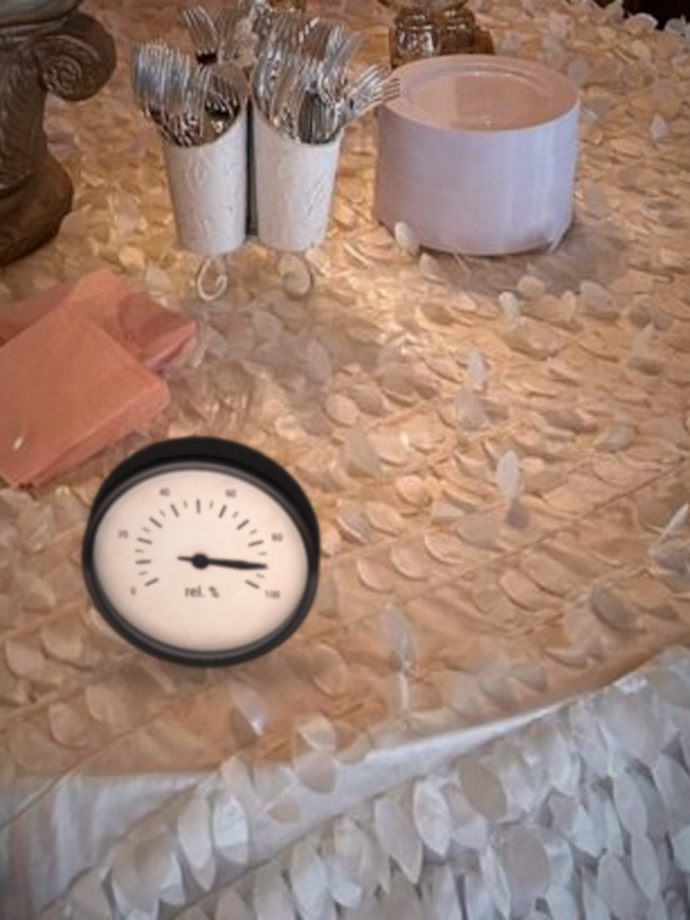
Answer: 90%
